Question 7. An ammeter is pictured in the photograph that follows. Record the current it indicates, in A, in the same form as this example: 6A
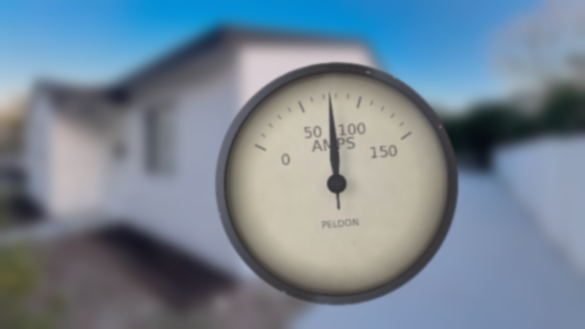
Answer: 75A
